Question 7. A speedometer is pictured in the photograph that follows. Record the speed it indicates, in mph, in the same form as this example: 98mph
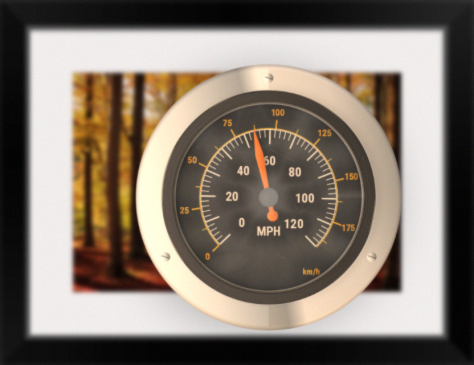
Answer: 54mph
